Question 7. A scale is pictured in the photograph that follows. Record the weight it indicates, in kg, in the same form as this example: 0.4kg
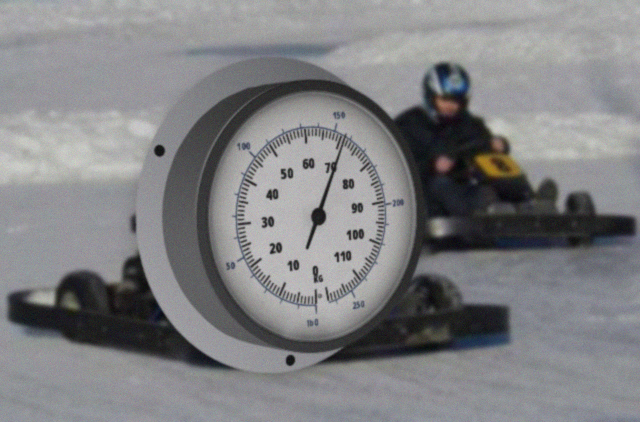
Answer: 70kg
